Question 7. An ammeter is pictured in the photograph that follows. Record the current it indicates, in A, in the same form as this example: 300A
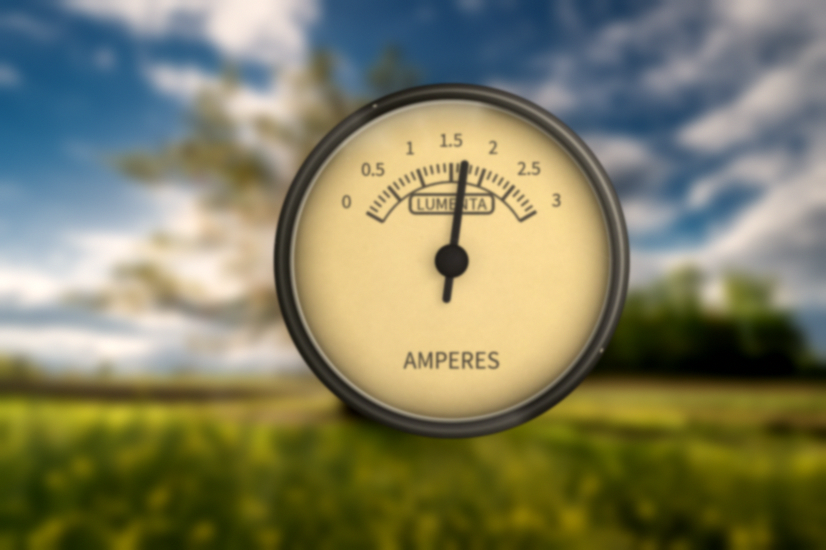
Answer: 1.7A
